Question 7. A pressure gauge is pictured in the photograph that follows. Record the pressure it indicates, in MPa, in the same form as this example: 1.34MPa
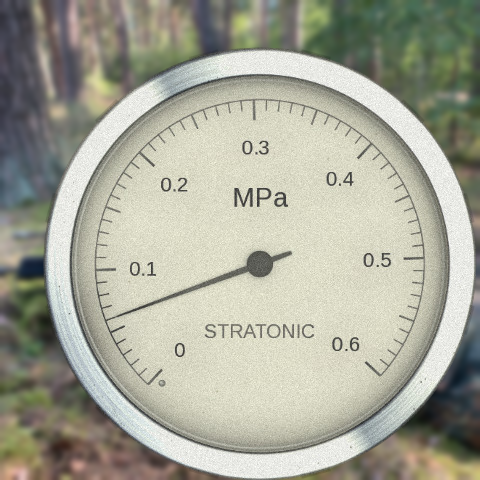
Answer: 0.06MPa
